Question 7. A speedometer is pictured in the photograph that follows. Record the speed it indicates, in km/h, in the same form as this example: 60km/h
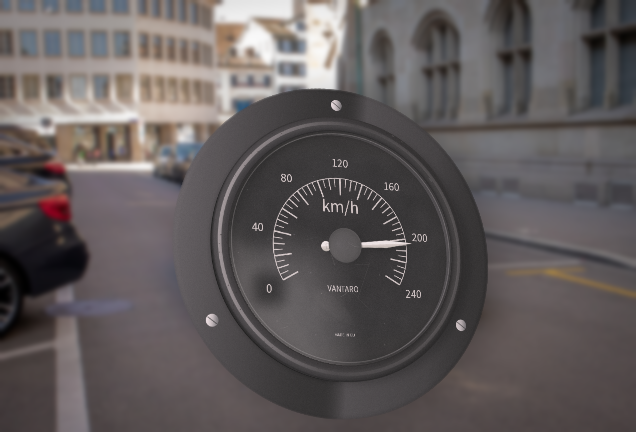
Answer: 205km/h
